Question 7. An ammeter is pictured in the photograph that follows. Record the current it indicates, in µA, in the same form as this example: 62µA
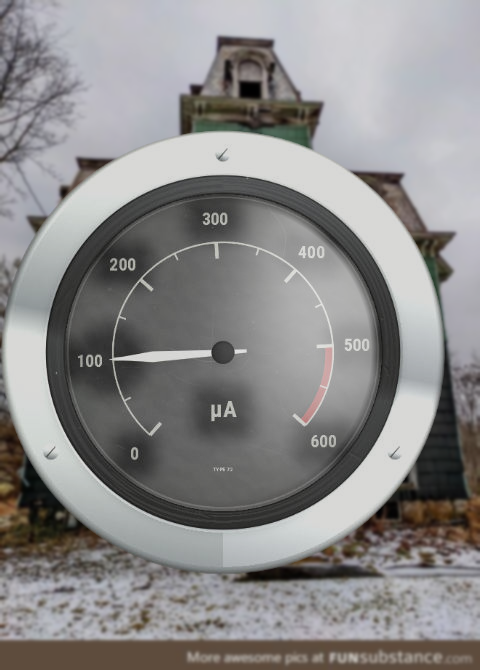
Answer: 100µA
